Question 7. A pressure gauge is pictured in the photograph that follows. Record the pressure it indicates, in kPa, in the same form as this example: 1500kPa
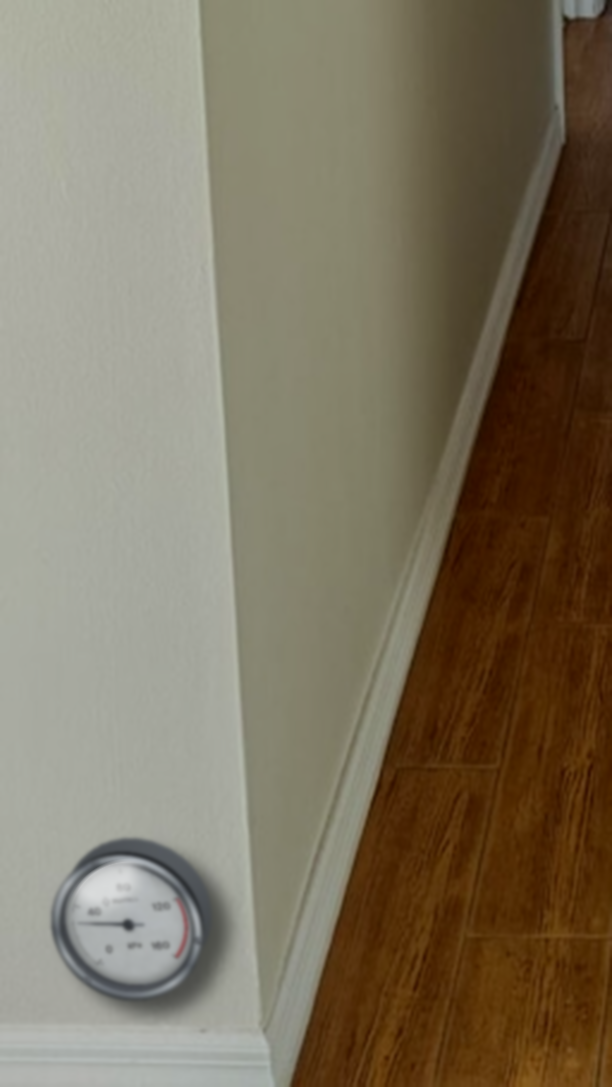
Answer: 30kPa
